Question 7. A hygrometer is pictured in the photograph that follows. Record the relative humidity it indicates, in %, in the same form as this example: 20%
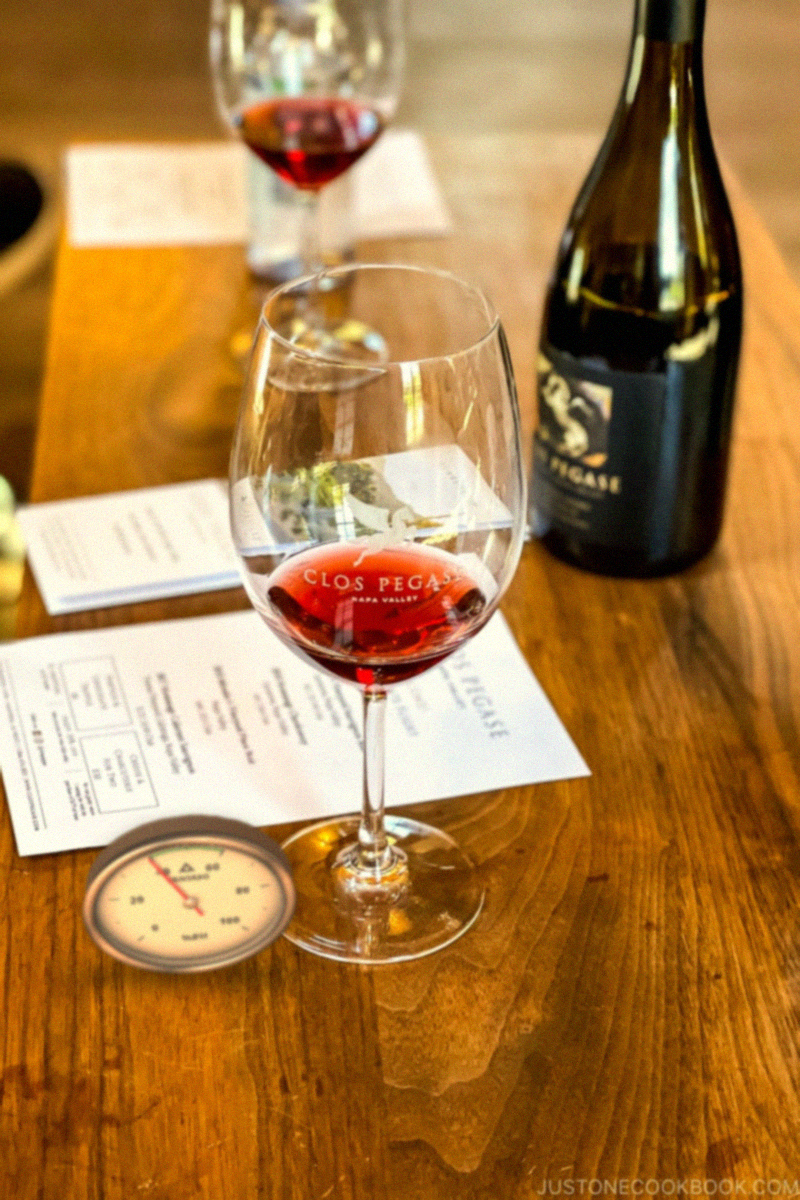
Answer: 40%
